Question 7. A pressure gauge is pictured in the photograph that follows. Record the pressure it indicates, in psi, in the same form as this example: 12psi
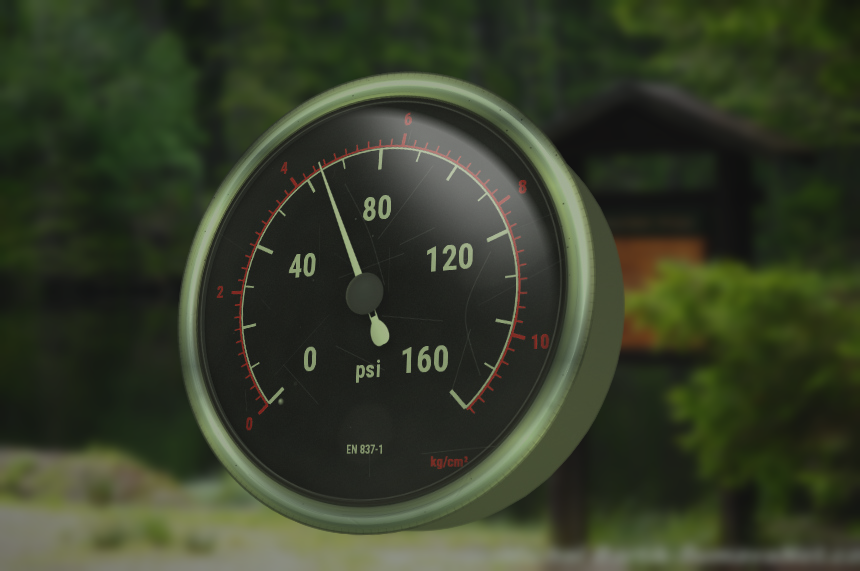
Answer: 65psi
